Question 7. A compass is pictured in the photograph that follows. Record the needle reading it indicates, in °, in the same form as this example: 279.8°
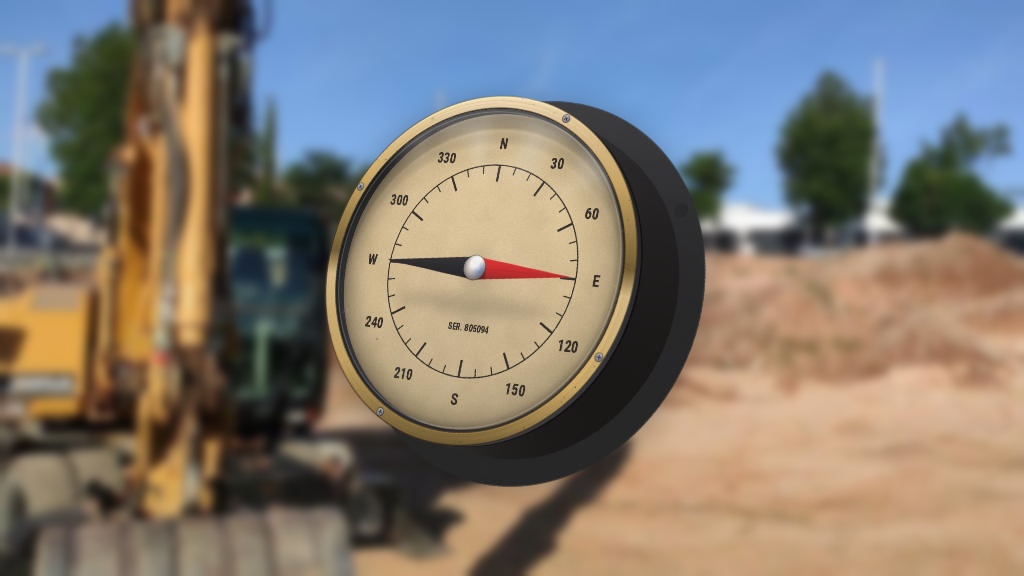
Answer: 90°
